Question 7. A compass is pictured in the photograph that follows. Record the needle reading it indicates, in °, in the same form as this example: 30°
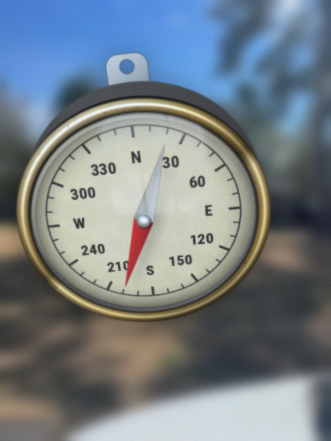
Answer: 200°
